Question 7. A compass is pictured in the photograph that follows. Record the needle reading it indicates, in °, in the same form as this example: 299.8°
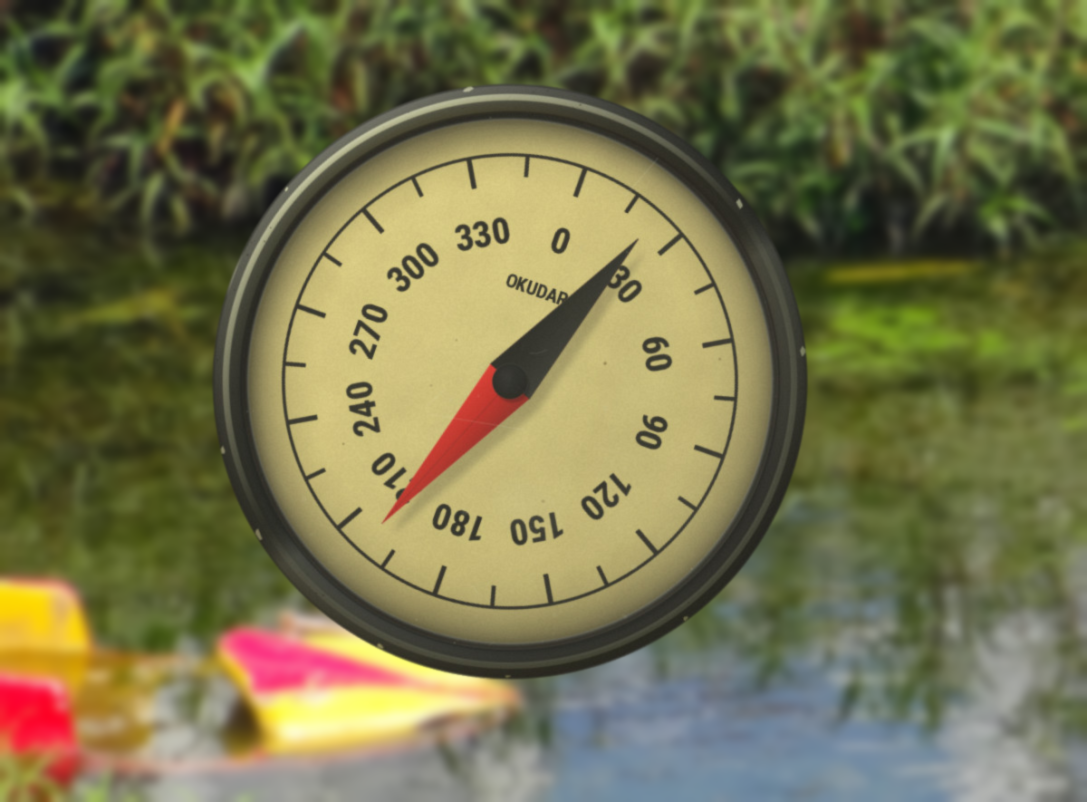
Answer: 202.5°
